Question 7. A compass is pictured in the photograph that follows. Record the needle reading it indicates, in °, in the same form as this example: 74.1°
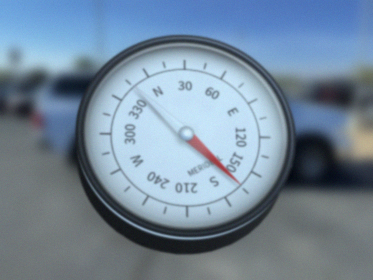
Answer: 165°
